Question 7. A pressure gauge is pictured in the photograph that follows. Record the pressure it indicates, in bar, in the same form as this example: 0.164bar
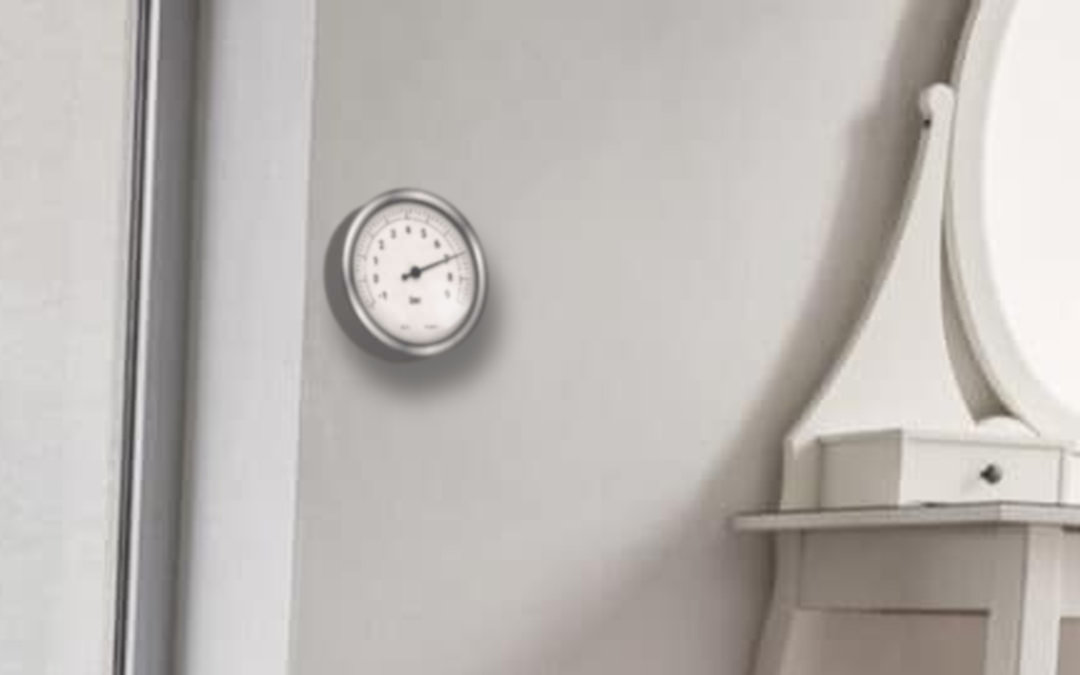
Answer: 7bar
